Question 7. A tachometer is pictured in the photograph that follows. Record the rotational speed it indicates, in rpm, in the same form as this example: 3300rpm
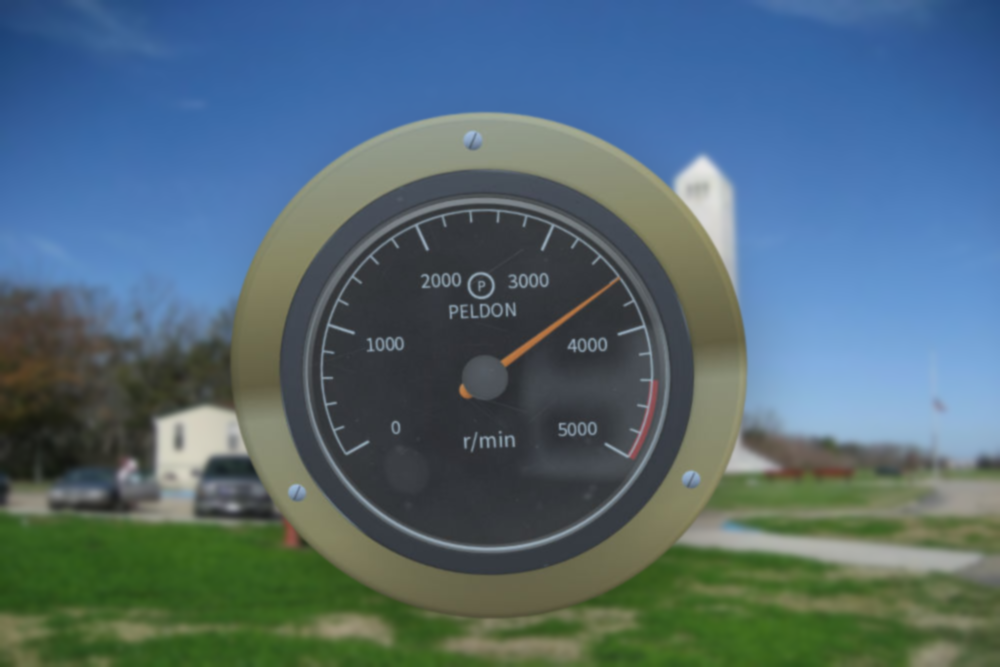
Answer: 3600rpm
